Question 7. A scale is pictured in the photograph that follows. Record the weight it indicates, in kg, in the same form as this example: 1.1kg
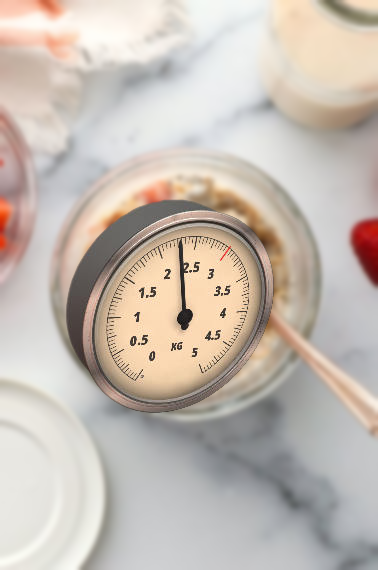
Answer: 2.25kg
